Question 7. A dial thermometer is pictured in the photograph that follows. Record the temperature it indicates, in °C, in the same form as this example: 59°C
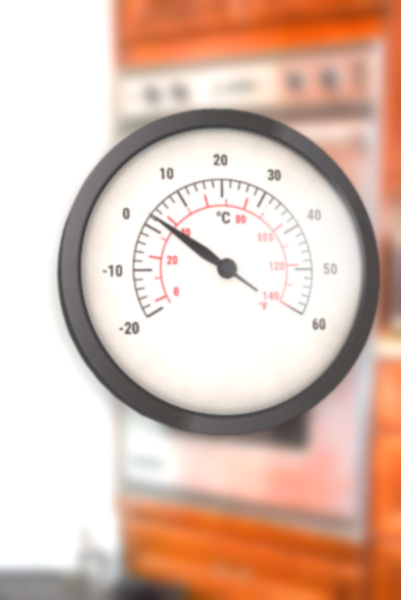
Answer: 2°C
